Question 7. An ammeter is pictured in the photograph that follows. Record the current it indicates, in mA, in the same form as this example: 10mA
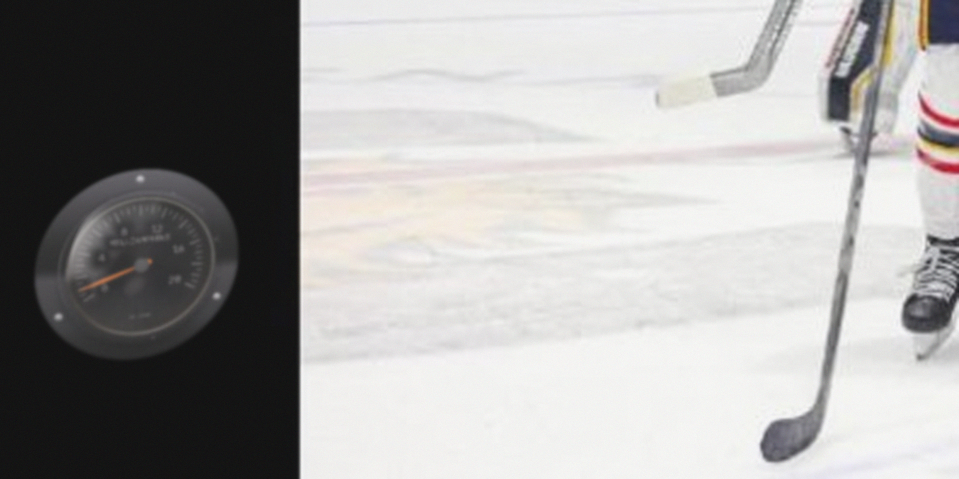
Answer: 1mA
